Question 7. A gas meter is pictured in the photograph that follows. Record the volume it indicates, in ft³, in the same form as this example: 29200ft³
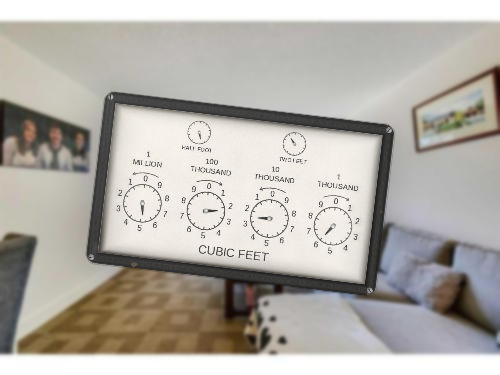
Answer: 522600ft³
